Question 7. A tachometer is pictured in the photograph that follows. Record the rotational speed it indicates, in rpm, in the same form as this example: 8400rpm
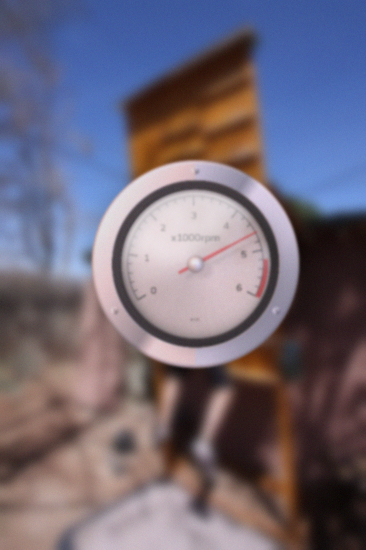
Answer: 4600rpm
